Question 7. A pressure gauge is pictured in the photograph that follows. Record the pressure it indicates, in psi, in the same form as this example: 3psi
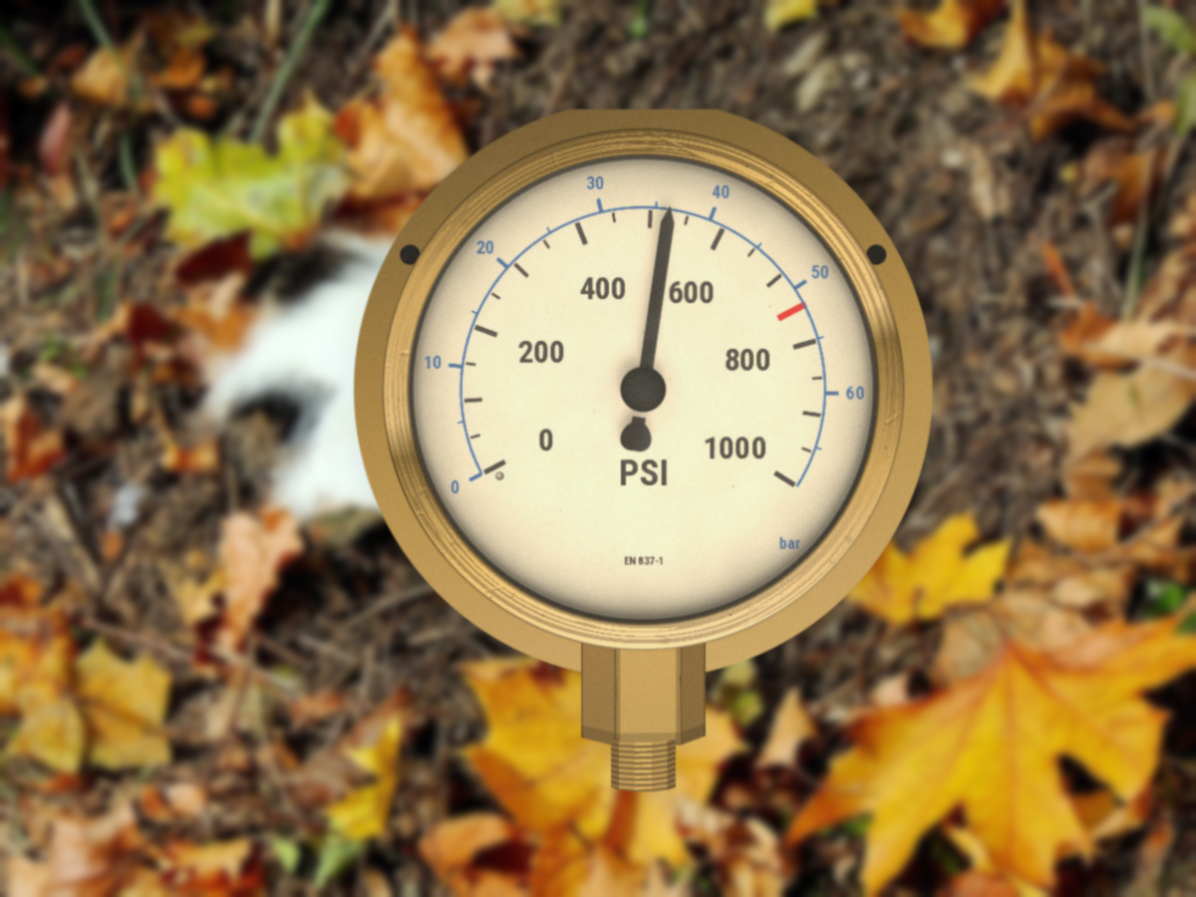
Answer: 525psi
